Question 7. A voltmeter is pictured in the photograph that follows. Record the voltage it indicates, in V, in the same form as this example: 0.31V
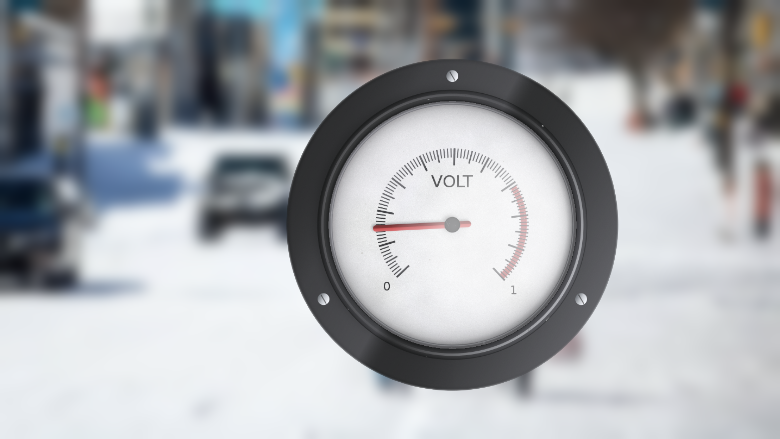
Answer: 0.15V
